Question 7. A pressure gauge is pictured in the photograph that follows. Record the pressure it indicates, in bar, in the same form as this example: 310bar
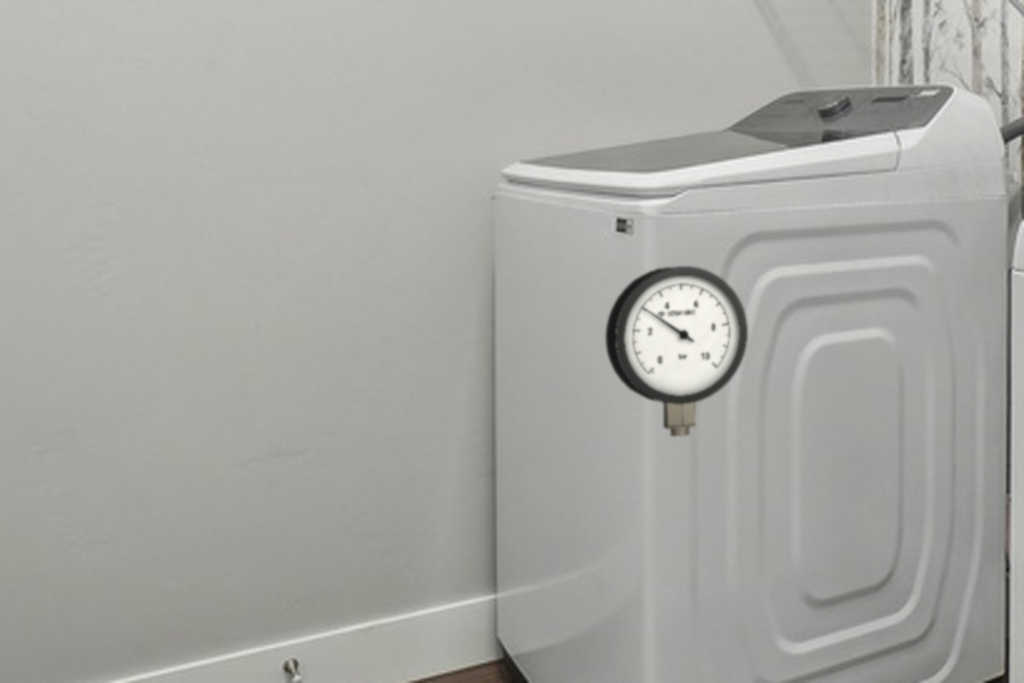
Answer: 3bar
